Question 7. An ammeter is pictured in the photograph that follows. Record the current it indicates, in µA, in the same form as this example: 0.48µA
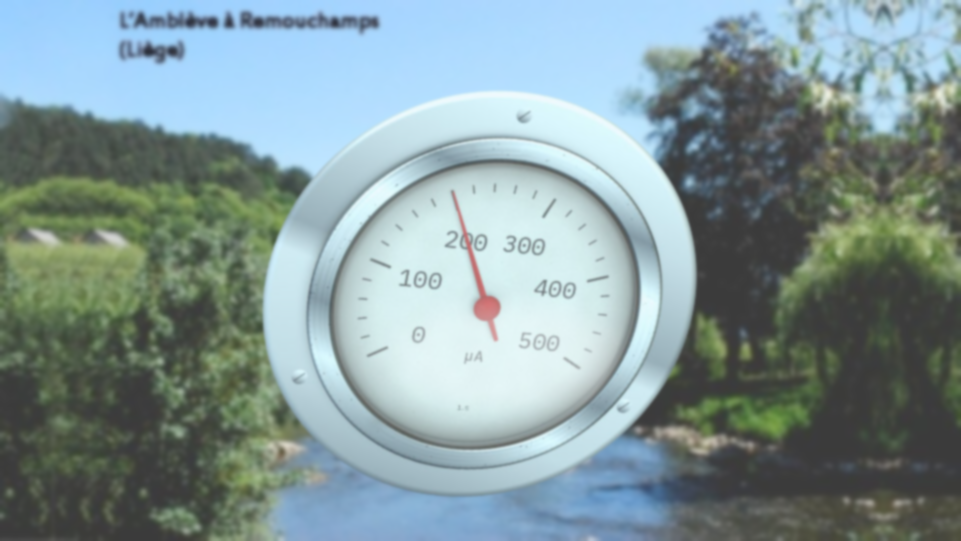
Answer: 200µA
